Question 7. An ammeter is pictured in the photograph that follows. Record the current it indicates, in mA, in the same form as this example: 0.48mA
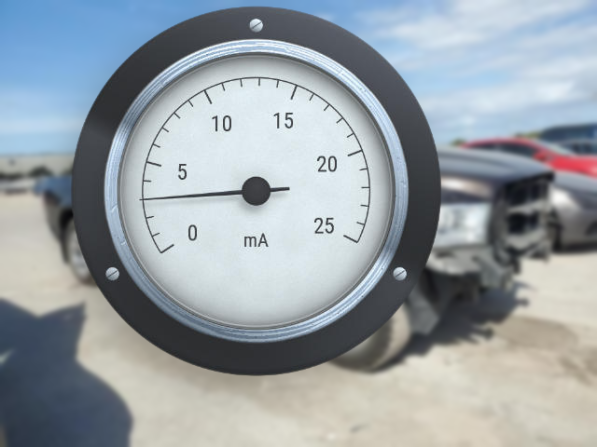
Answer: 3mA
